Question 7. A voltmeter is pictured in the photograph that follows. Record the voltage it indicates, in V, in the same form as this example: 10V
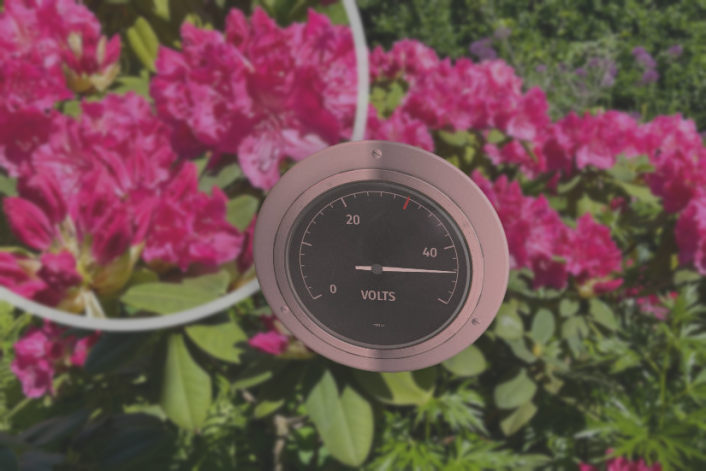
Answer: 44V
